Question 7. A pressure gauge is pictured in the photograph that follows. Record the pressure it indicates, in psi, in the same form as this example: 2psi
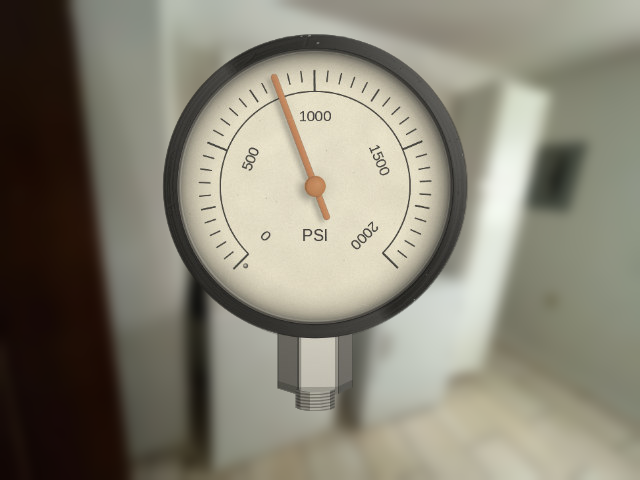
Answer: 850psi
